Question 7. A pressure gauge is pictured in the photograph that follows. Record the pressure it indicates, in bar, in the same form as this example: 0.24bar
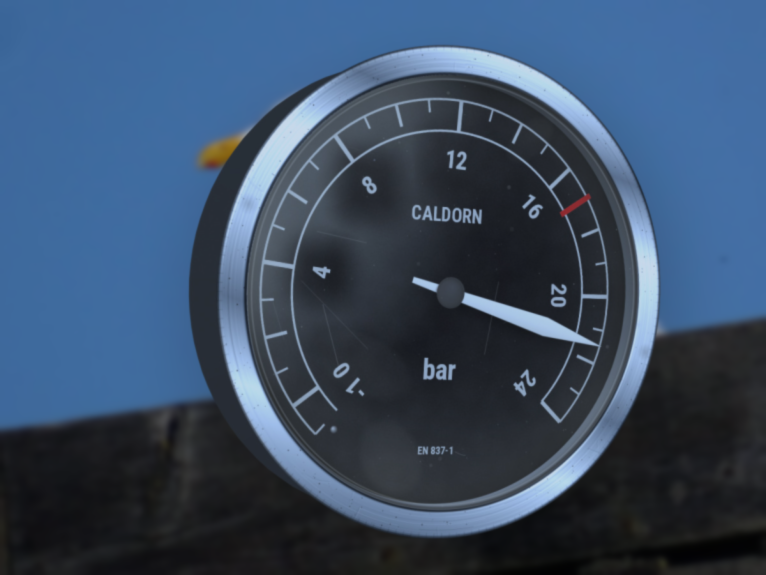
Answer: 21.5bar
